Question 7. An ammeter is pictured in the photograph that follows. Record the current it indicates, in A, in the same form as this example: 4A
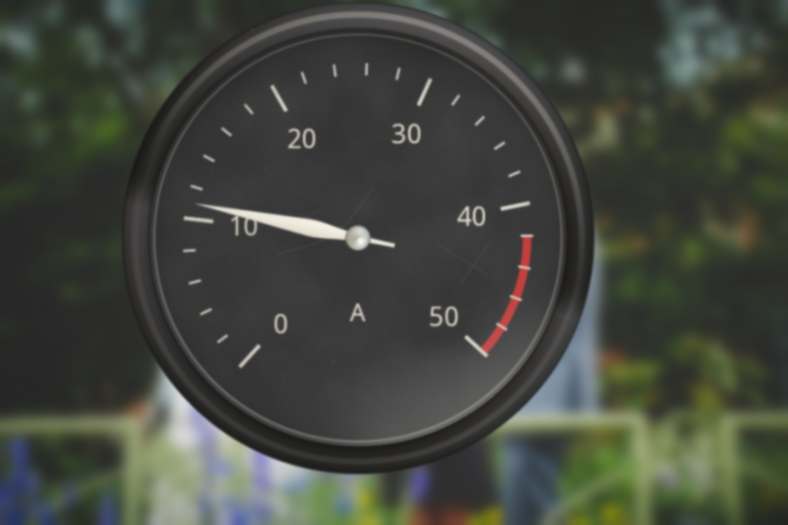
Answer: 11A
